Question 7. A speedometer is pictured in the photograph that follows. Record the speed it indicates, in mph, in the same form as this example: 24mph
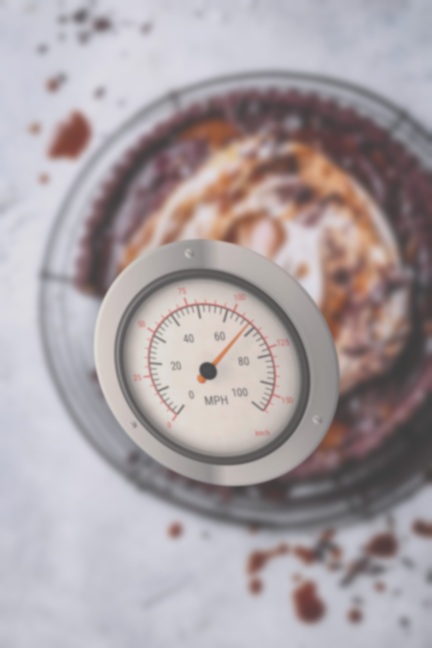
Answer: 68mph
